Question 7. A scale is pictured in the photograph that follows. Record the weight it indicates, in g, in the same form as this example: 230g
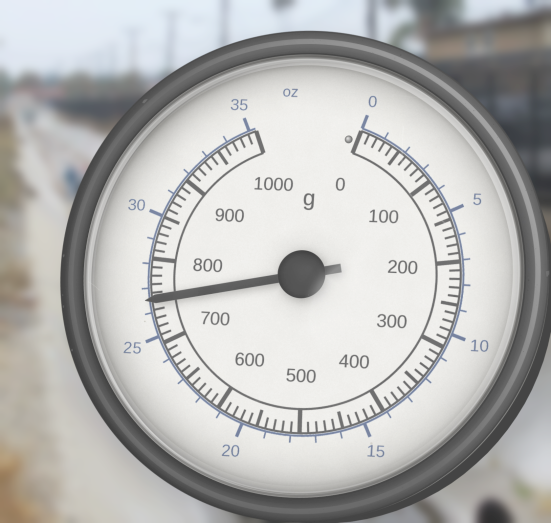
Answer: 750g
